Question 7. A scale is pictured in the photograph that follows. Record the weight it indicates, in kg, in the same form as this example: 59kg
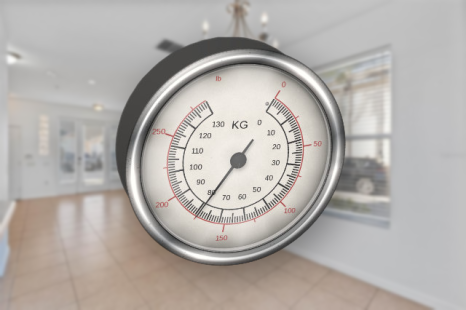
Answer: 80kg
